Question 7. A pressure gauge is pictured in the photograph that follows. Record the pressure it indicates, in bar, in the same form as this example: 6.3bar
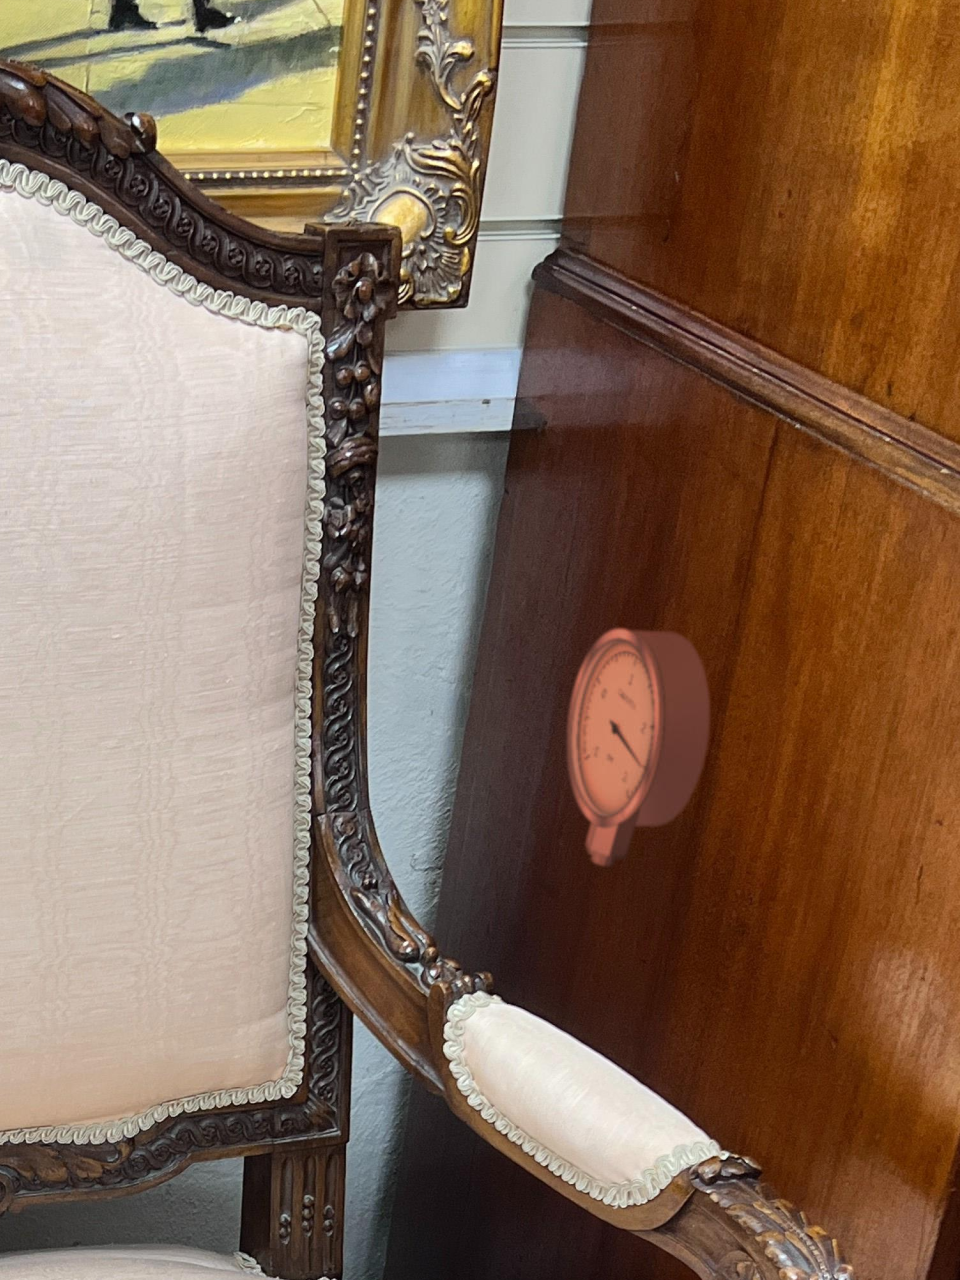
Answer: 2.5bar
